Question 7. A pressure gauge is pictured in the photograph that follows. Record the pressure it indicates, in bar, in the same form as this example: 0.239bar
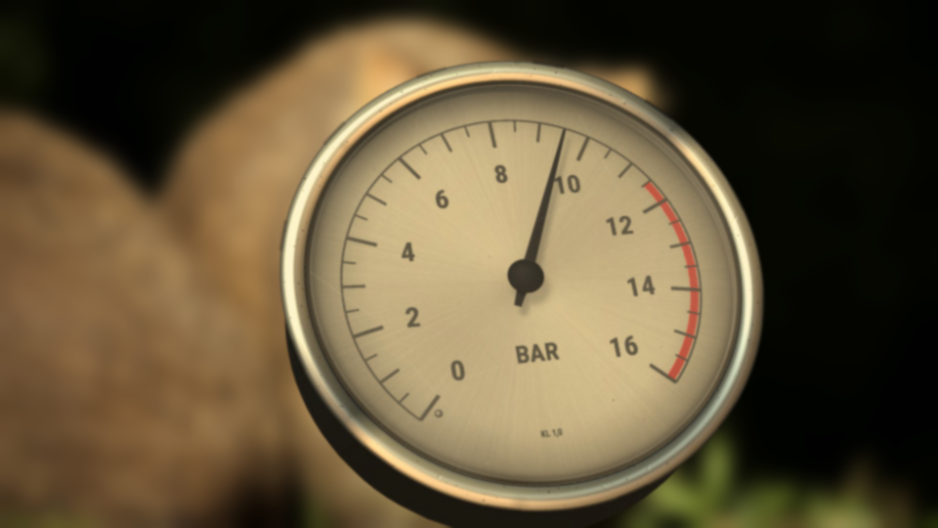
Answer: 9.5bar
